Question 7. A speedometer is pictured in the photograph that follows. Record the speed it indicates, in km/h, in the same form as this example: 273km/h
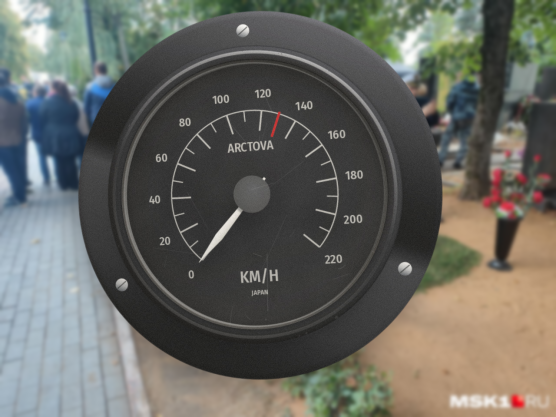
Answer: 0km/h
